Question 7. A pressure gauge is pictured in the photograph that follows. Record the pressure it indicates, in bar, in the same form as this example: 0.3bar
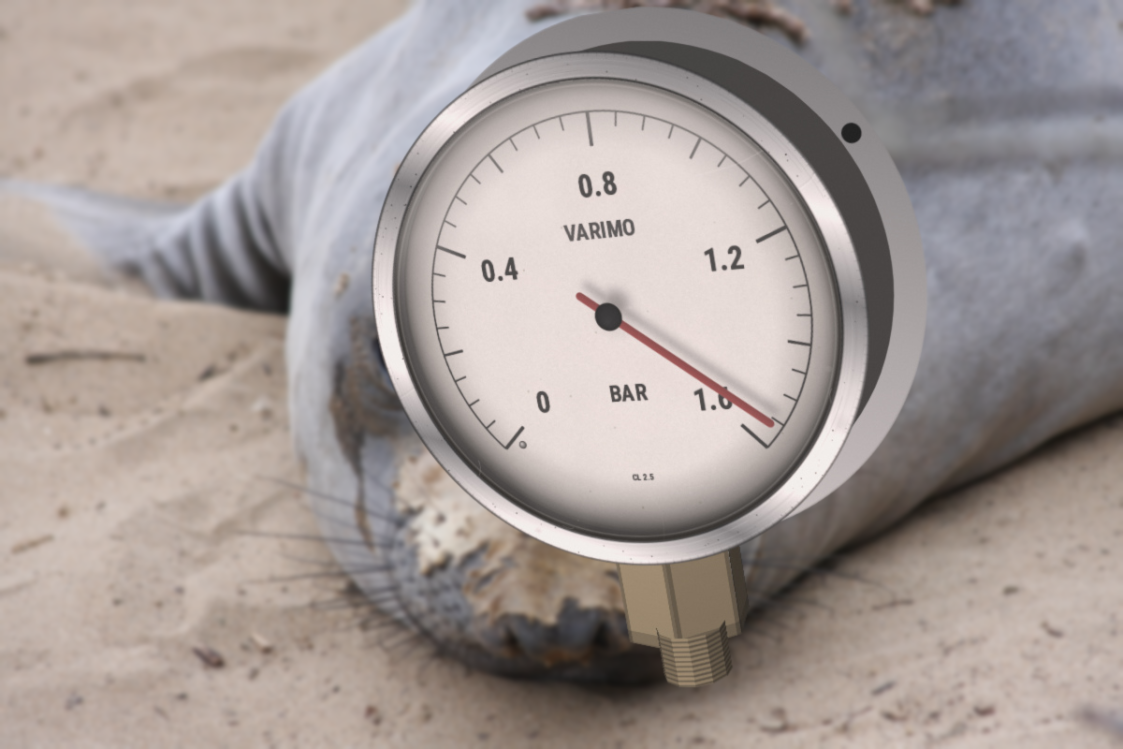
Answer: 1.55bar
